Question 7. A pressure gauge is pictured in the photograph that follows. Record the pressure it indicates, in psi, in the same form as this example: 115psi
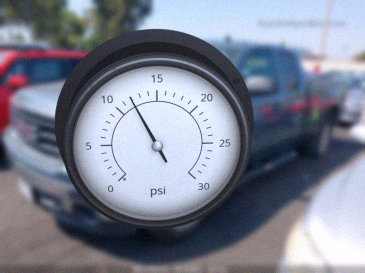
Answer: 12psi
